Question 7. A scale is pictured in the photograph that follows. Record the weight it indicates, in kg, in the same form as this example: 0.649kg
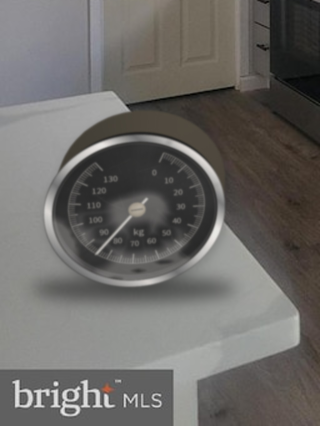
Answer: 85kg
